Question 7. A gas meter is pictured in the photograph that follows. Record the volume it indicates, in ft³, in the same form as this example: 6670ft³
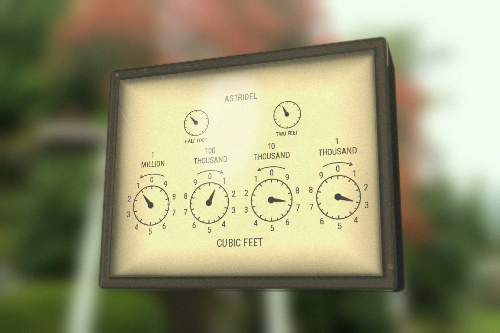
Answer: 107300ft³
